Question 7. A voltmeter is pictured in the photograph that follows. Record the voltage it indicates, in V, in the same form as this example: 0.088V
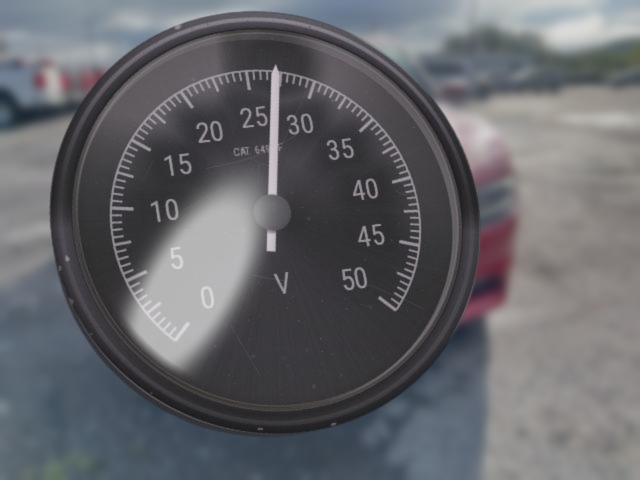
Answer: 27V
